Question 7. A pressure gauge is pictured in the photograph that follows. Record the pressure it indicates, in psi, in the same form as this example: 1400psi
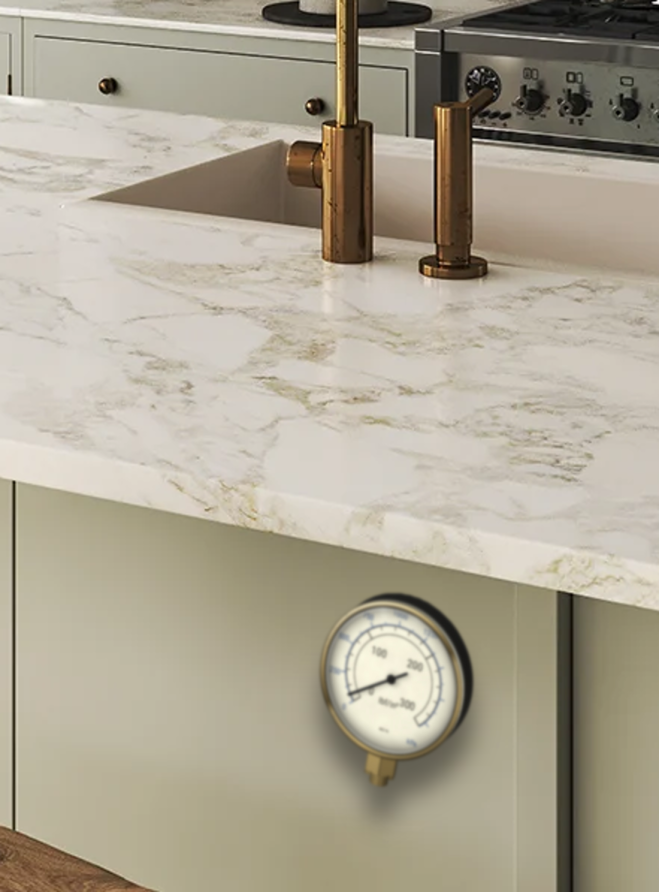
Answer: 10psi
